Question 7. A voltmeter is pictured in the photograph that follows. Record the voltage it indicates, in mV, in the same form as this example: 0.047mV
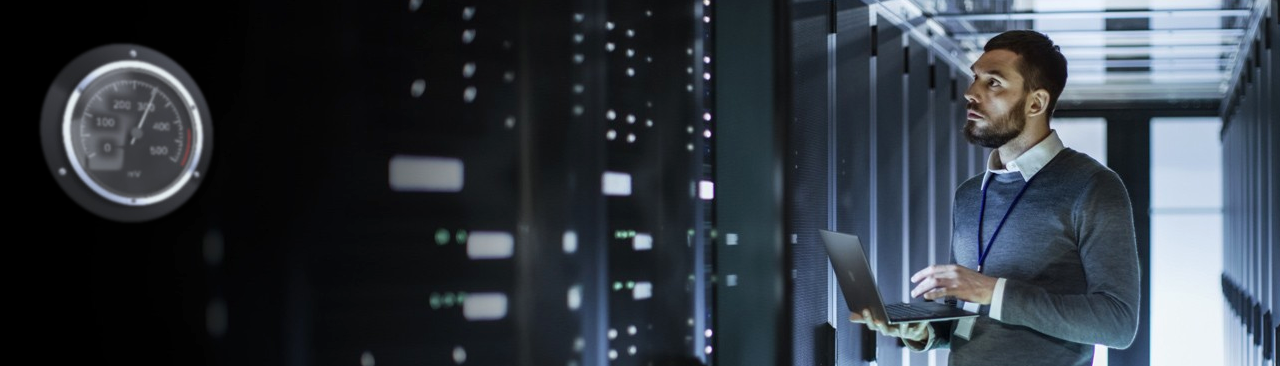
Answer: 300mV
